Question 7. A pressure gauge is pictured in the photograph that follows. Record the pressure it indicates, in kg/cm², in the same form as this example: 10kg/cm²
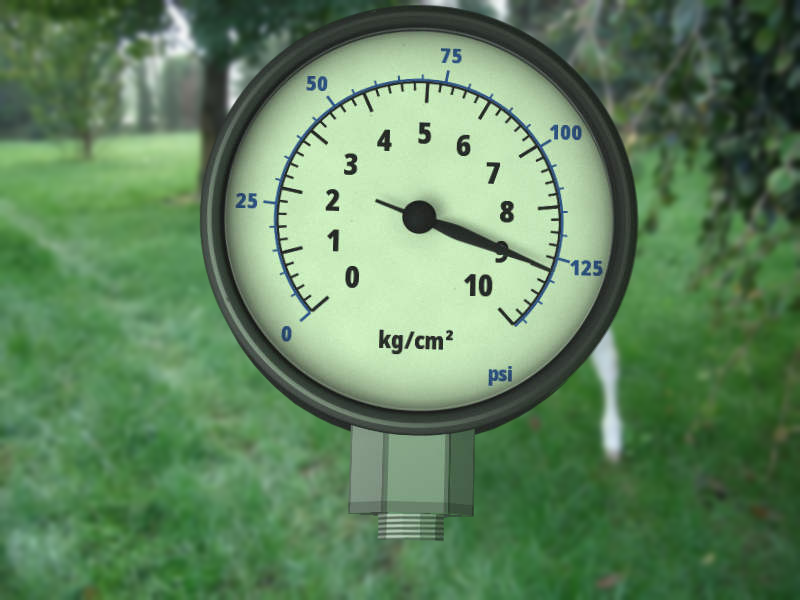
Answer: 9kg/cm²
